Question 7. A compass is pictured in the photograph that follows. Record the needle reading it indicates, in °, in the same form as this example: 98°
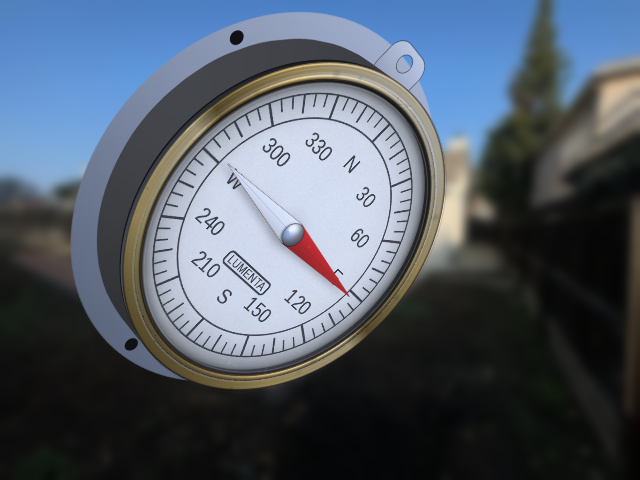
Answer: 92.5°
